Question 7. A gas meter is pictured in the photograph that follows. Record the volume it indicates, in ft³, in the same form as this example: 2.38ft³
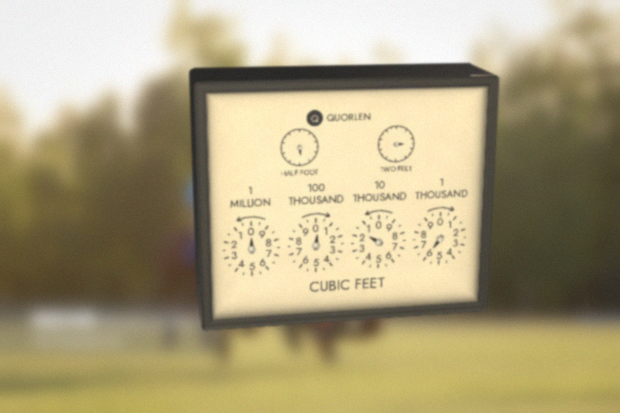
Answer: 1600ft³
